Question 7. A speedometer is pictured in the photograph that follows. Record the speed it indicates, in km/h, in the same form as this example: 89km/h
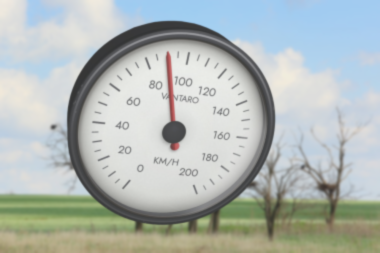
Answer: 90km/h
